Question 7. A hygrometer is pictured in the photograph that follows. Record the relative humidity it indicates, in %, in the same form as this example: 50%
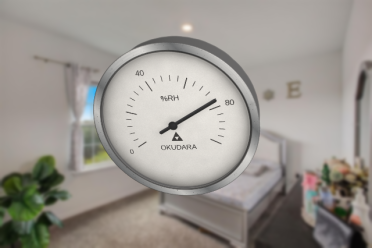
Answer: 76%
